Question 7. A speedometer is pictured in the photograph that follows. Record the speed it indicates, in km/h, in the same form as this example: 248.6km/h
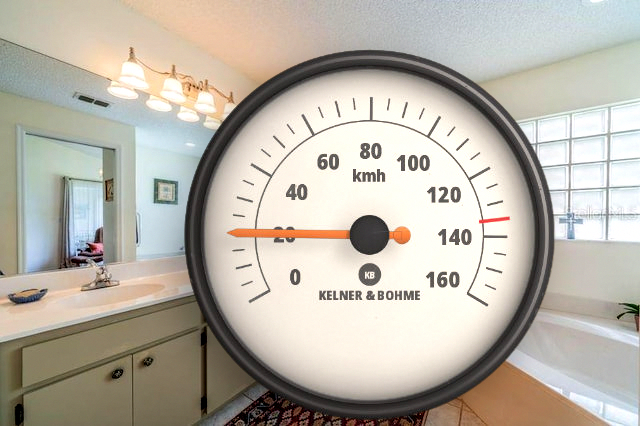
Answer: 20km/h
